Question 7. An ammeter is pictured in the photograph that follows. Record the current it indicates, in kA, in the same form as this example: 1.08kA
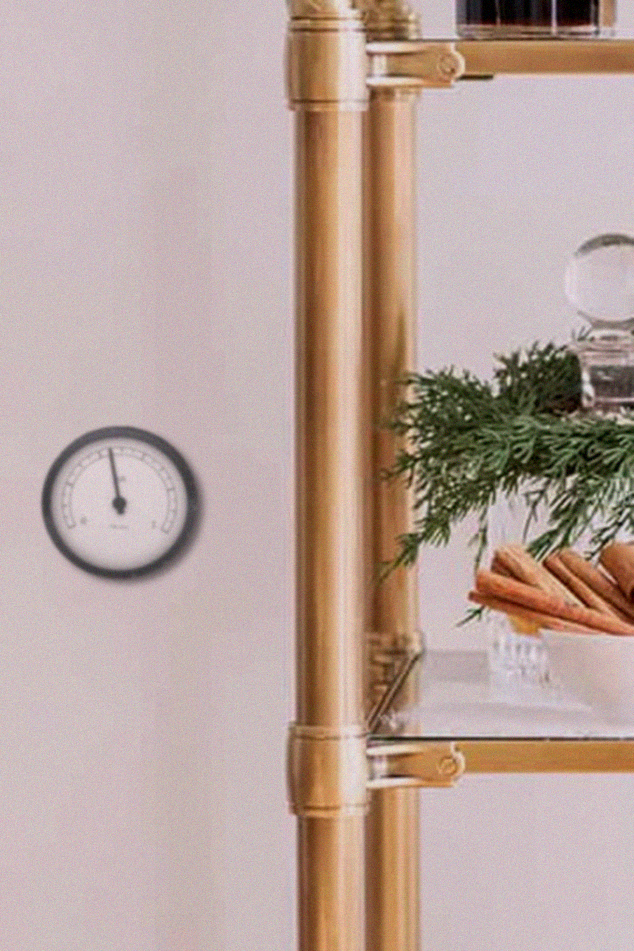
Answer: 0.45kA
